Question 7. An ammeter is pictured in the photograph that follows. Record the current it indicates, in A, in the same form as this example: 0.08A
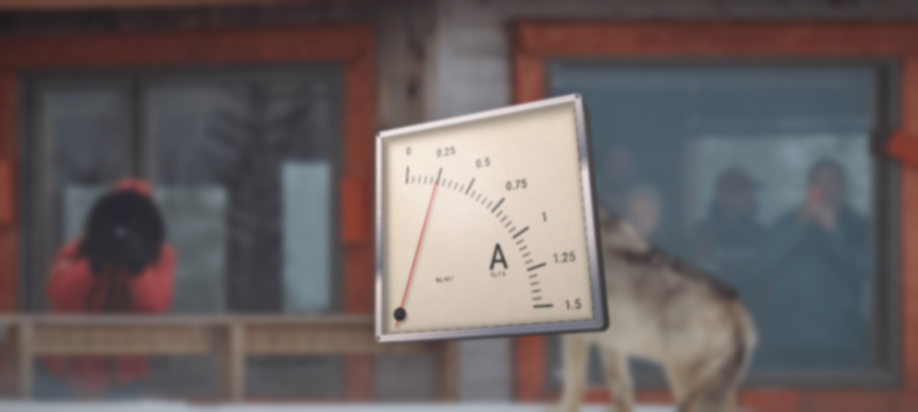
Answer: 0.25A
